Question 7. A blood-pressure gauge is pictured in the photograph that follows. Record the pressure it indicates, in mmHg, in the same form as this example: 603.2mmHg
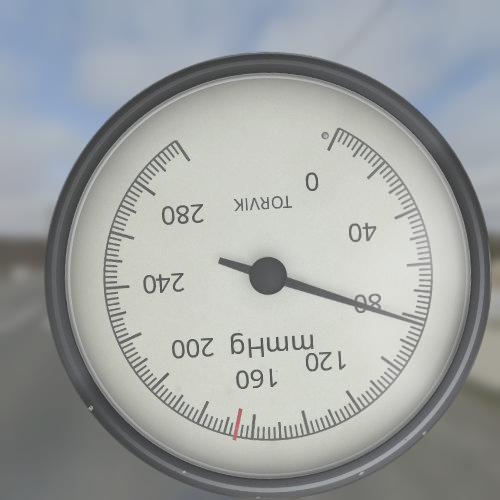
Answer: 82mmHg
